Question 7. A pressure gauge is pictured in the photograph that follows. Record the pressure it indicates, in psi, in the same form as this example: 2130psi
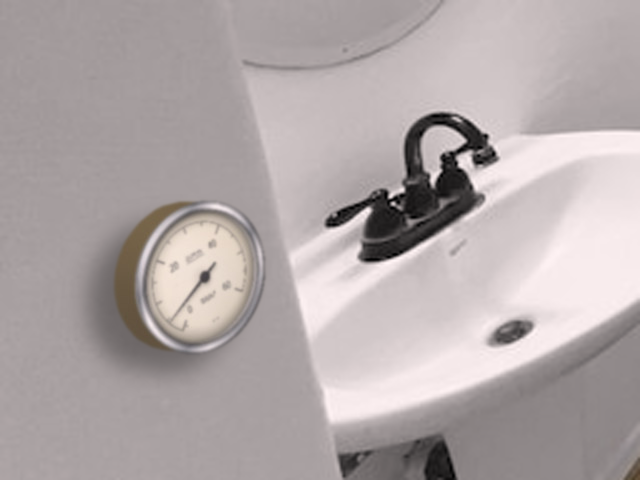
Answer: 5psi
